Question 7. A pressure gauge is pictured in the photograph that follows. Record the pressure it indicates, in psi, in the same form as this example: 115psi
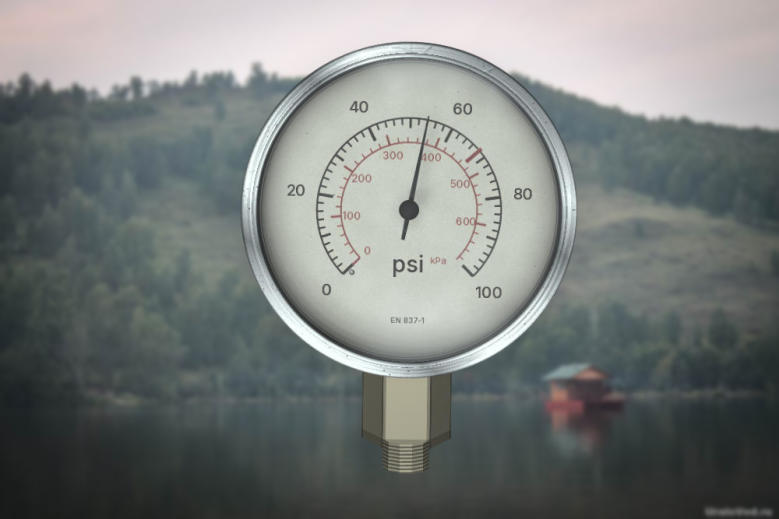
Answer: 54psi
